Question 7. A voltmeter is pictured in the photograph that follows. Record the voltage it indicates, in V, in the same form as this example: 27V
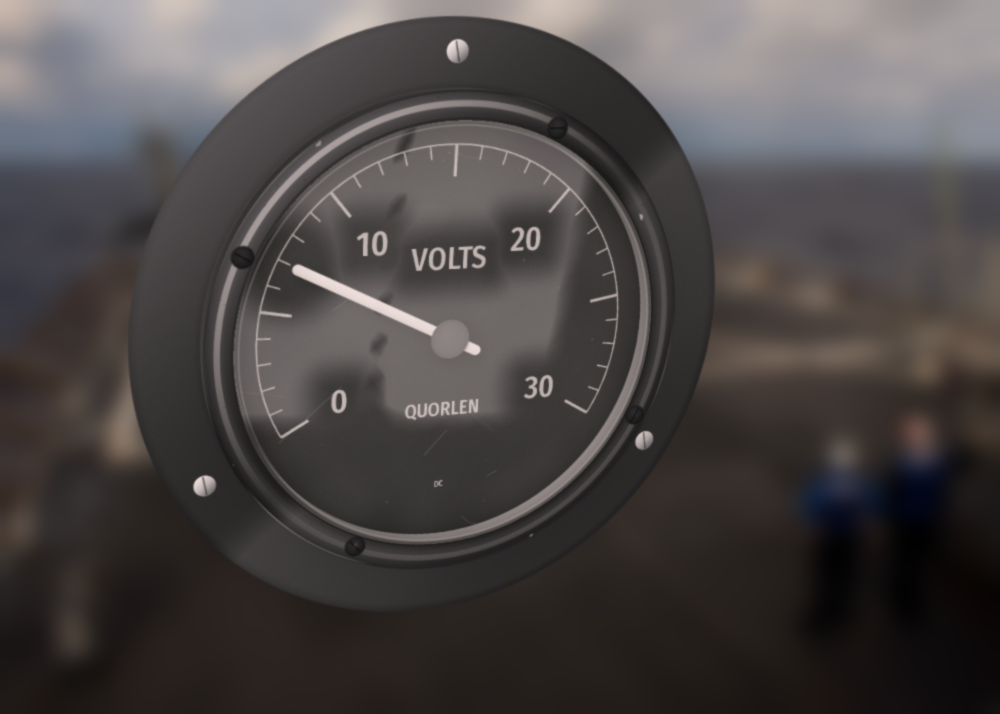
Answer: 7V
